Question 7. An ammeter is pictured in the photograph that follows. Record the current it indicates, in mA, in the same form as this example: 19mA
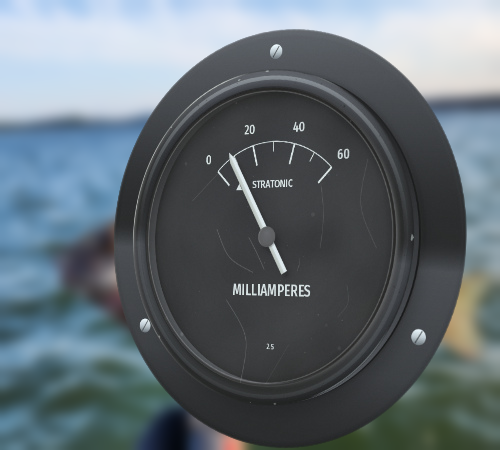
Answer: 10mA
